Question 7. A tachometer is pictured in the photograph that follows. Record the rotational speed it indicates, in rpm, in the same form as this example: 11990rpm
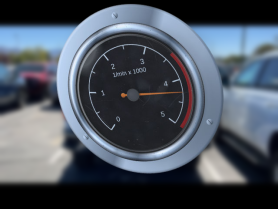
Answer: 4250rpm
